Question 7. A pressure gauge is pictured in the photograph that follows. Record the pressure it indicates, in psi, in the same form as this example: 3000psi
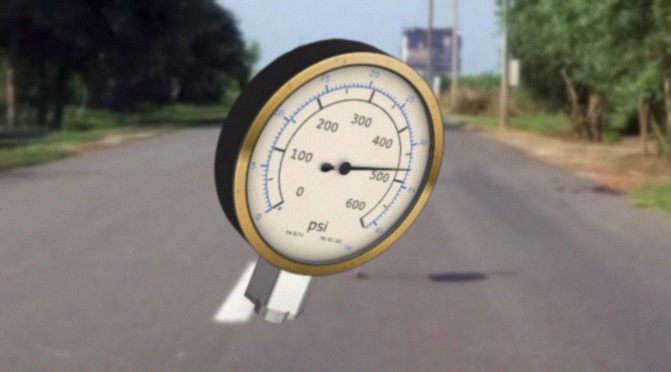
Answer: 475psi
